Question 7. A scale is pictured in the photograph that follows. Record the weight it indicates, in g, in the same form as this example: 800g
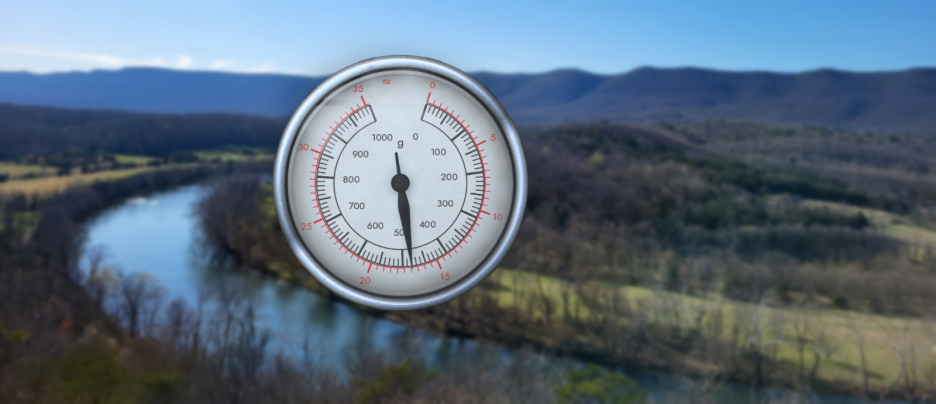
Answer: 480g
